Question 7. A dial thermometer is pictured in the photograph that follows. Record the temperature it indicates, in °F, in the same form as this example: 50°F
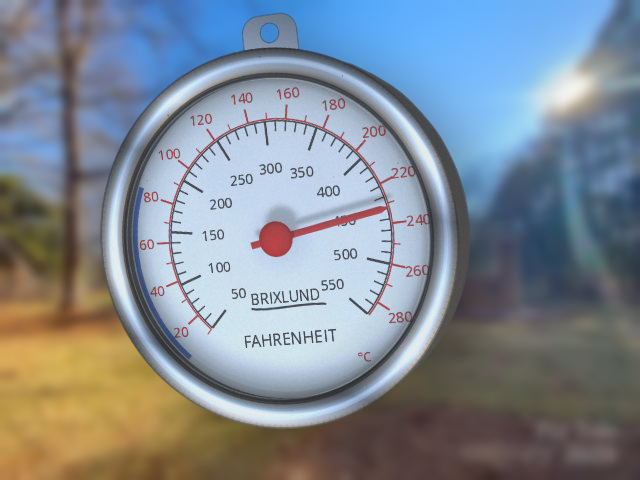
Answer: 450°F
